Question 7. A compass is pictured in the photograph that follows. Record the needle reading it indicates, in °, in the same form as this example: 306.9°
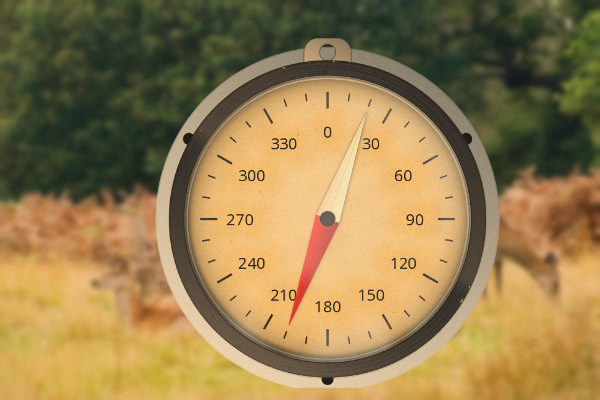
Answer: 200°
